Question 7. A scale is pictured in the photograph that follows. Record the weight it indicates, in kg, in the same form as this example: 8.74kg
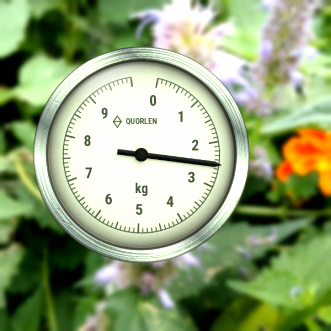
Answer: 2.5kg
